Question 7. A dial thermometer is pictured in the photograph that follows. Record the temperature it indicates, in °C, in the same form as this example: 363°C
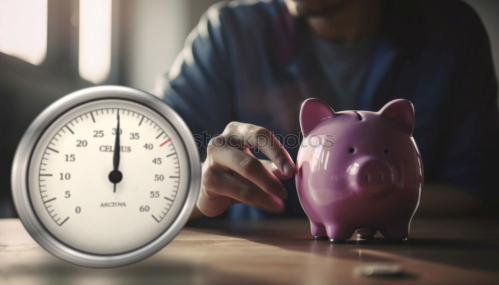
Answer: 30°C
